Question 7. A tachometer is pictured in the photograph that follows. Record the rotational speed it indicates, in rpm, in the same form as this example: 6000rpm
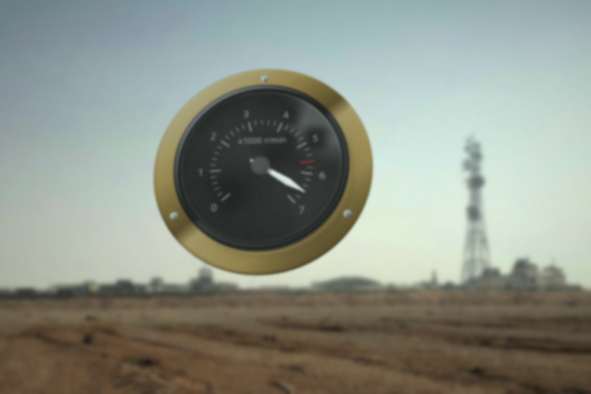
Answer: 6600rpm
